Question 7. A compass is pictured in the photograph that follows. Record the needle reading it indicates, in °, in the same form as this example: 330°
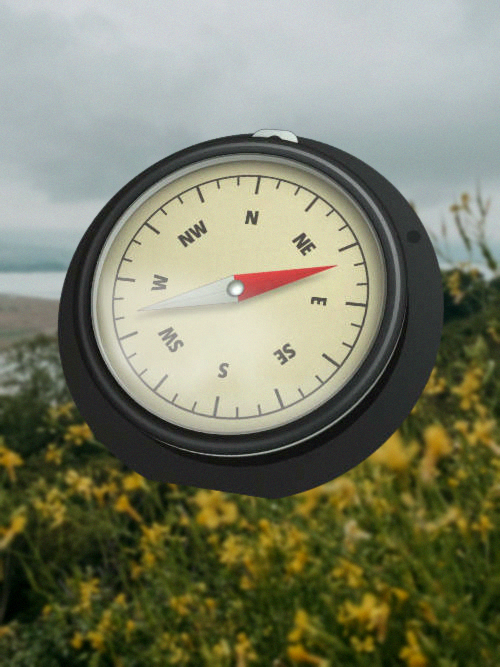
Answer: 70°
